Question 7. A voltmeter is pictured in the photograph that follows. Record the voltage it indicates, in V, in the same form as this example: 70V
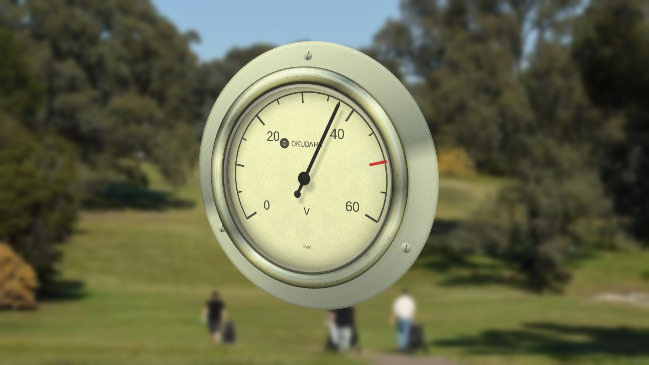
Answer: 37.5V
